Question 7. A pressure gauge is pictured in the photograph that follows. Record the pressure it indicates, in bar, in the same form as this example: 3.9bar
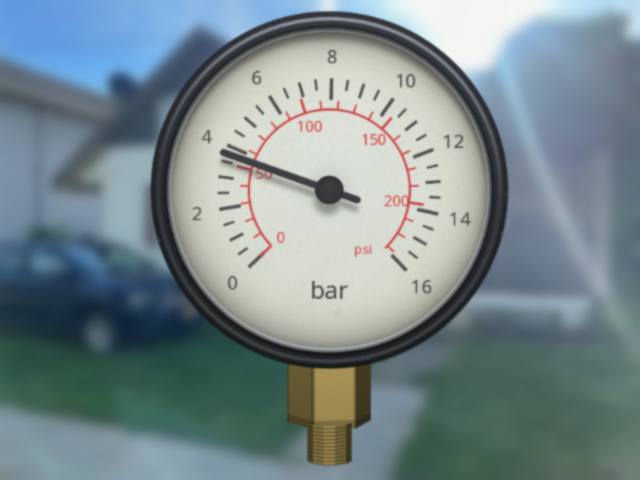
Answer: 3.75bar
